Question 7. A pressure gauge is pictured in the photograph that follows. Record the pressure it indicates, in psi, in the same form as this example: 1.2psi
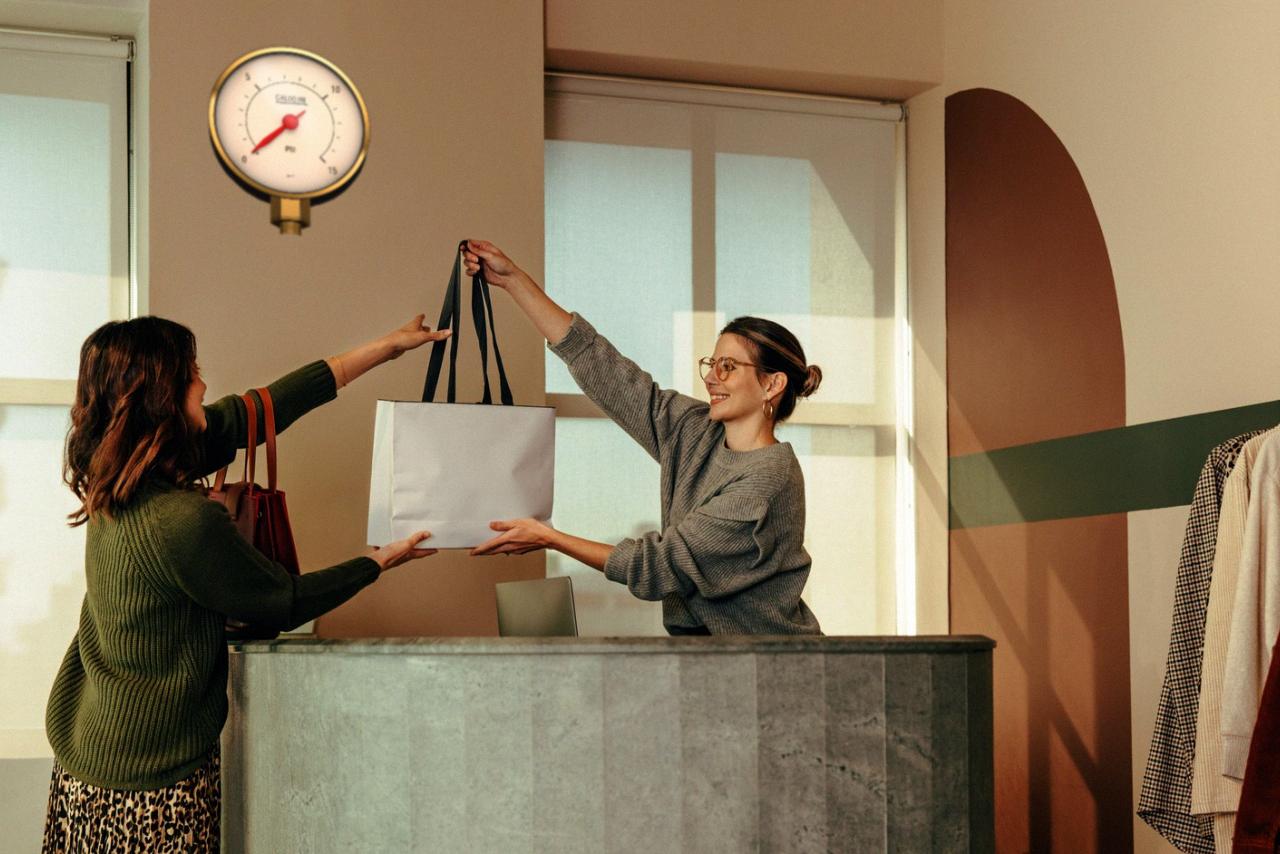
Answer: 0psi
